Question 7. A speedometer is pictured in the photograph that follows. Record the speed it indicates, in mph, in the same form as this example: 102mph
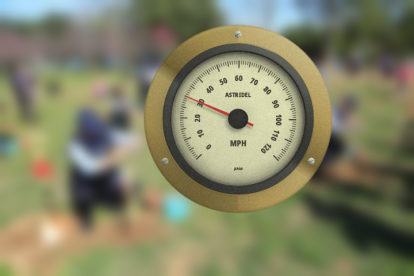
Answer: 30mph
